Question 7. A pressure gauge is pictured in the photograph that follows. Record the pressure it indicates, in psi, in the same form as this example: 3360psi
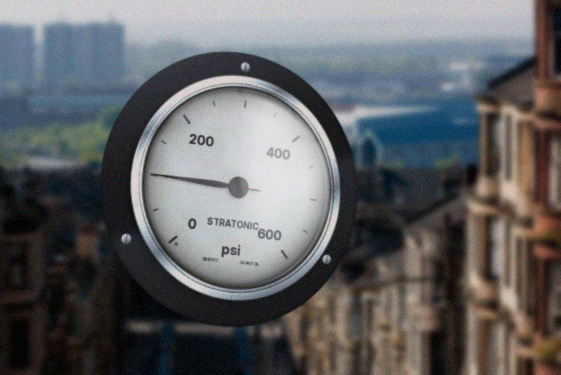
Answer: 100psi
